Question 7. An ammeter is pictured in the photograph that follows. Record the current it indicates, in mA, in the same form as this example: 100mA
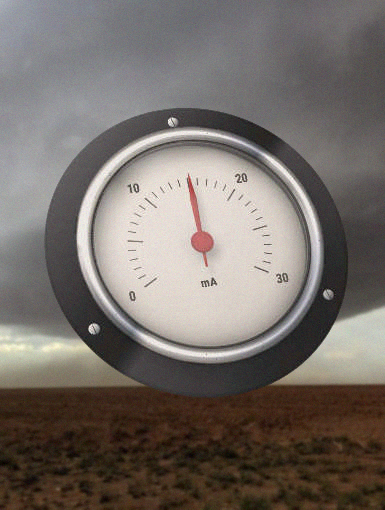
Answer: 15mA
